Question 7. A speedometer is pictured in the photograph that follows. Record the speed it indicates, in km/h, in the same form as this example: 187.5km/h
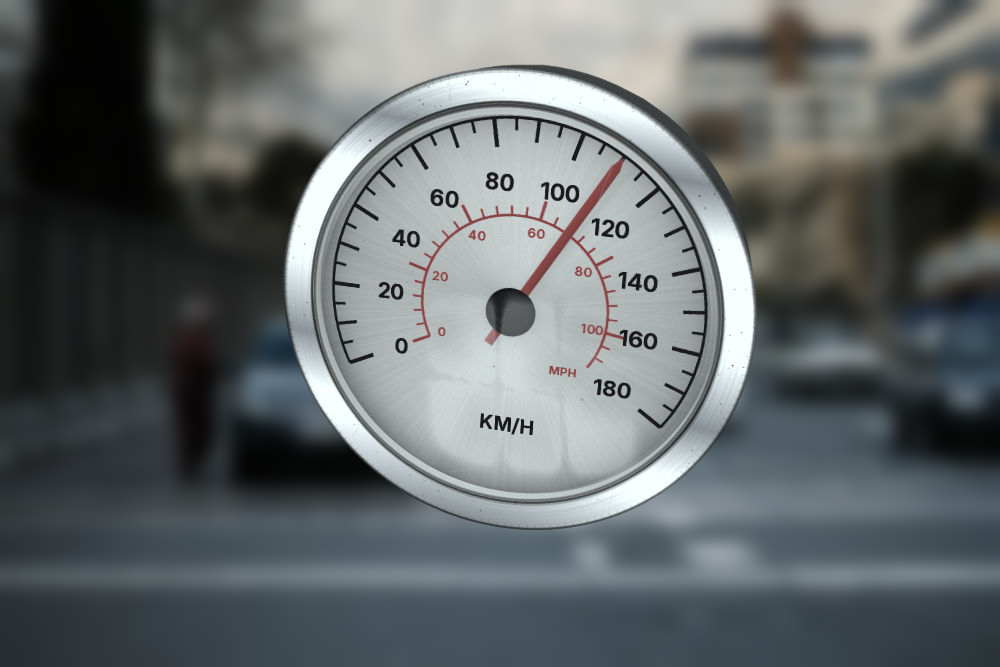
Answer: 110km/h
